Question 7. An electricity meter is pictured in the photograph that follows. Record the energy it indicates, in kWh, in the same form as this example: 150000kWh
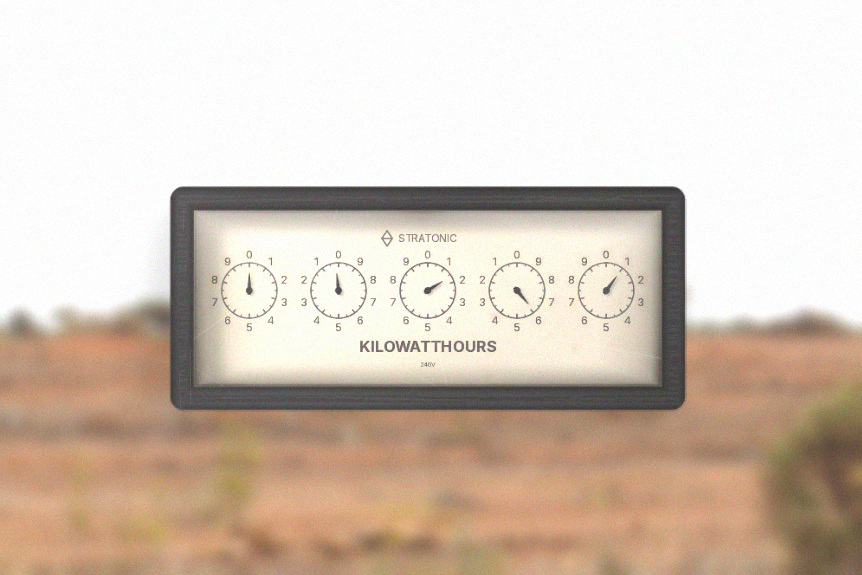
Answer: 161kWh
